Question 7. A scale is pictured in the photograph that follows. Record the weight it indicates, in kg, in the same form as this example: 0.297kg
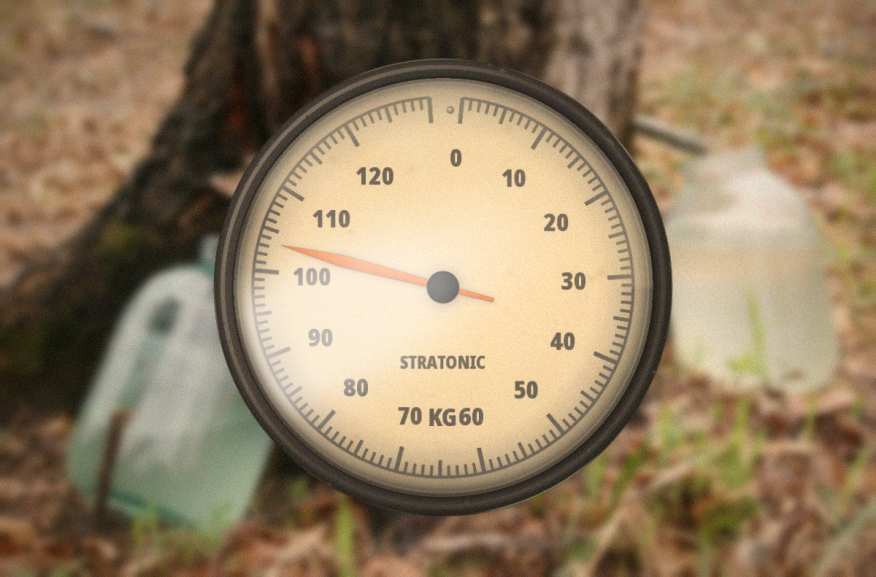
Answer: 103.5kg
